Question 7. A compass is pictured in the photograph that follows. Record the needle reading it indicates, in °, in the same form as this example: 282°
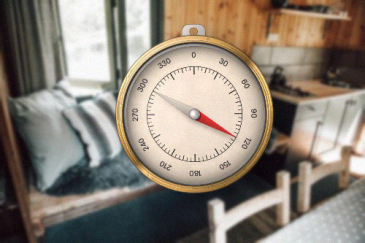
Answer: 120°
